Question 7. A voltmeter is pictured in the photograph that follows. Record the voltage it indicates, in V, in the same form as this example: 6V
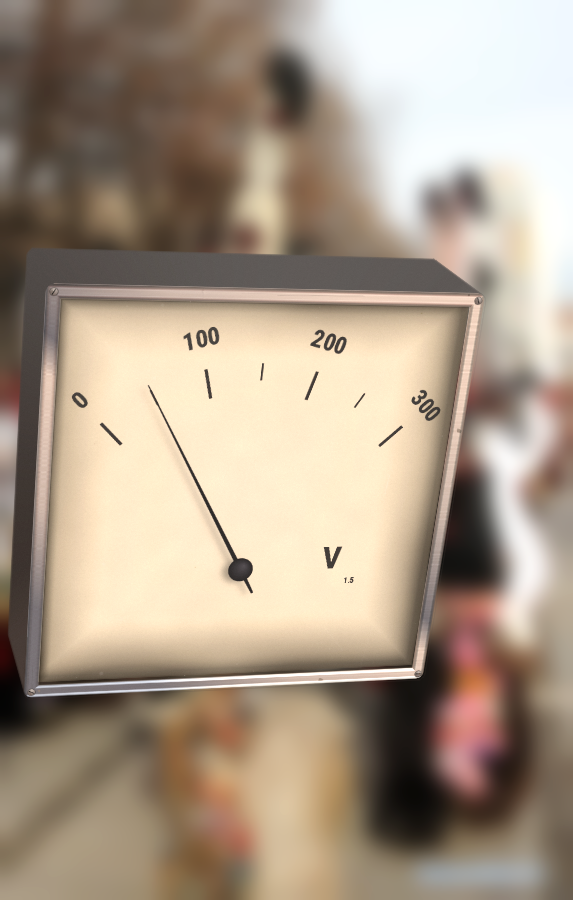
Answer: 50V
